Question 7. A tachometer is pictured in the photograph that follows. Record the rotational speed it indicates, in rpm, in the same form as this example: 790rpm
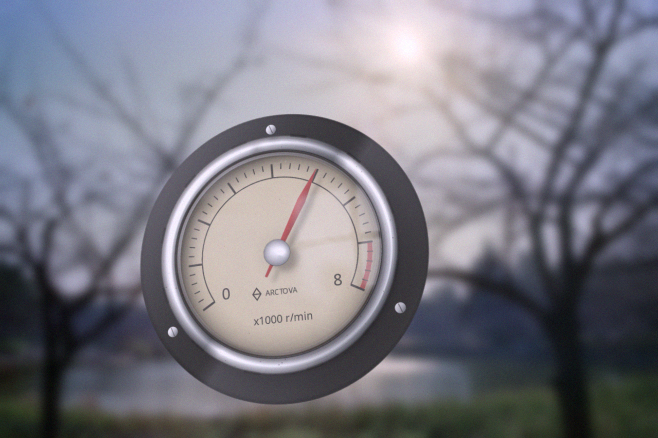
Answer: 5000rpm
